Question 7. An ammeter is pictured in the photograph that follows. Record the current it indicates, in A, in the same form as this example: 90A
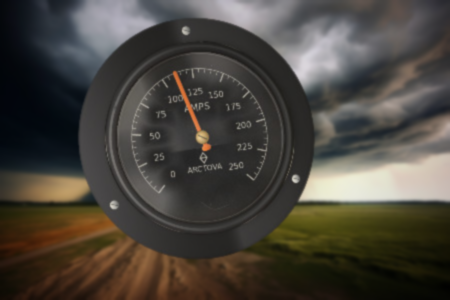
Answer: 110A
